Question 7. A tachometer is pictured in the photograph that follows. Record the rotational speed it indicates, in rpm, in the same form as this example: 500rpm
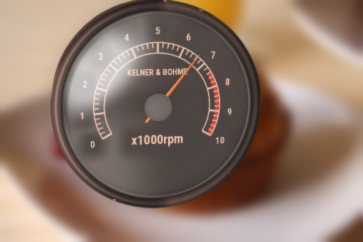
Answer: 6600rpm
